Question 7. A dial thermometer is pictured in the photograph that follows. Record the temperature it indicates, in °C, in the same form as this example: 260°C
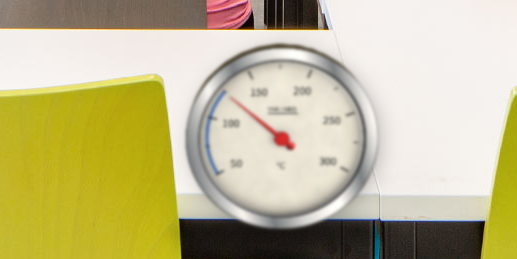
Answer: 125°C
